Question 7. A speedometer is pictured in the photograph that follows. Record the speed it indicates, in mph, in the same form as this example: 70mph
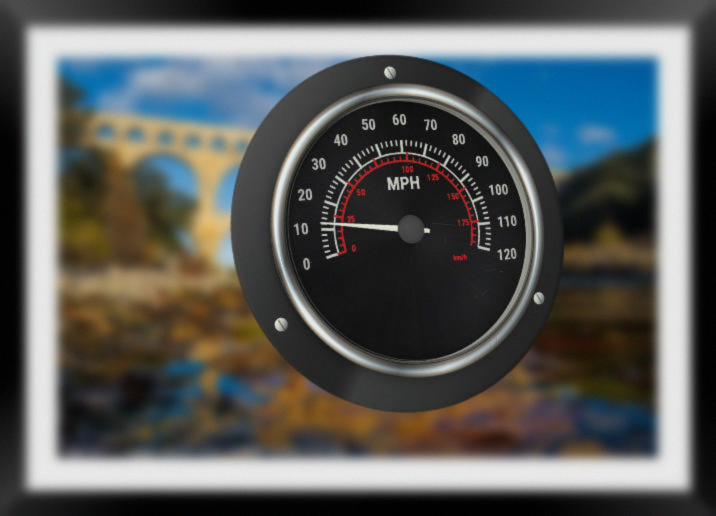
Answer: 12mph
